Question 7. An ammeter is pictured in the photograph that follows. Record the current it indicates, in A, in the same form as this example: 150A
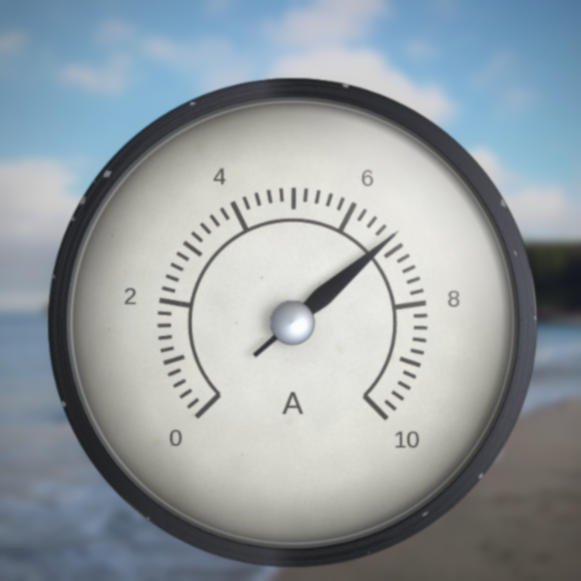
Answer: 6.8A
